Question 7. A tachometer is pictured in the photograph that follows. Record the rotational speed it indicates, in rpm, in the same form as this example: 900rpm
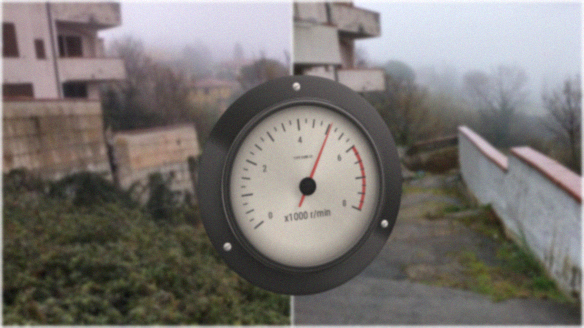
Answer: 5000rpm
